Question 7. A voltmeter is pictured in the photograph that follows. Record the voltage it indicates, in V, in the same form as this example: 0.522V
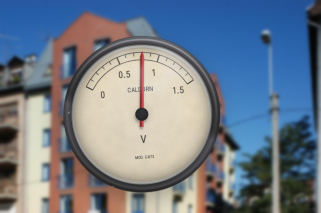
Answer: 0.8V
